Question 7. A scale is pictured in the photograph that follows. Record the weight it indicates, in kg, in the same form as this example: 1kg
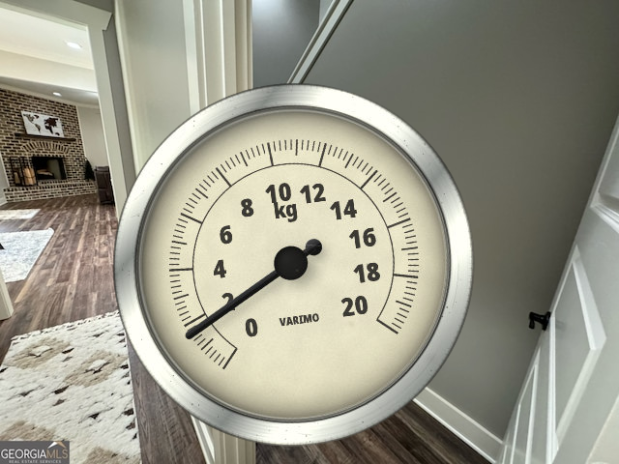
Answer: 1.6kg
